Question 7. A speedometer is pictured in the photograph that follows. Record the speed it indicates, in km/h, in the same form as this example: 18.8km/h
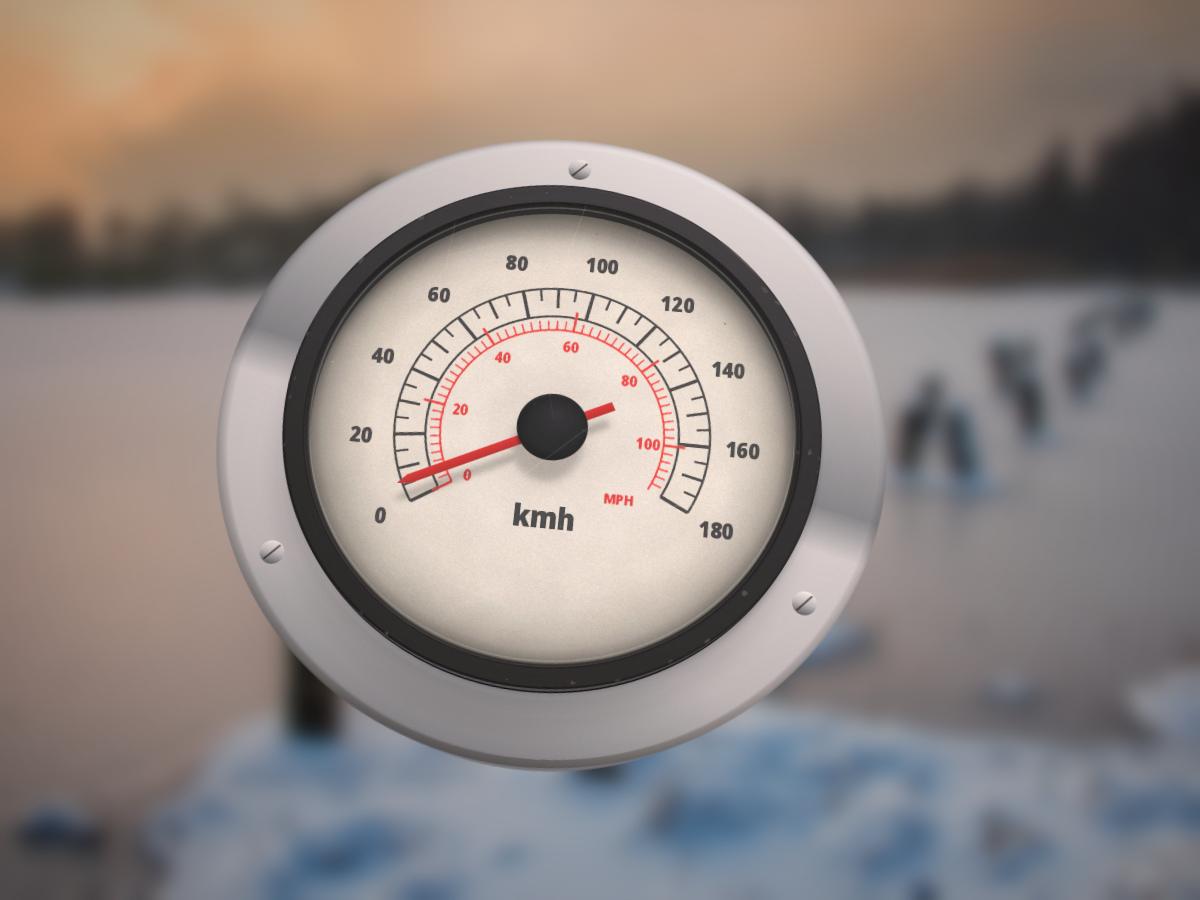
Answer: 5km/h
